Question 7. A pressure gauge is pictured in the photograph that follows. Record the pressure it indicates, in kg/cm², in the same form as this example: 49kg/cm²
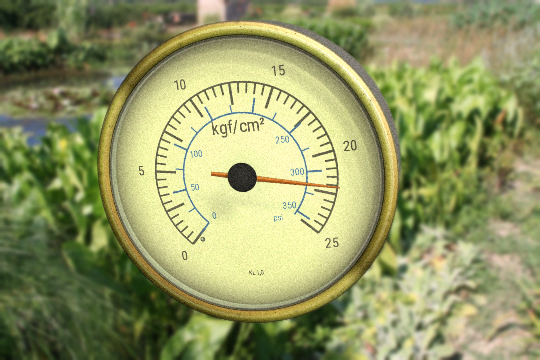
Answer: 22kg/cm²
